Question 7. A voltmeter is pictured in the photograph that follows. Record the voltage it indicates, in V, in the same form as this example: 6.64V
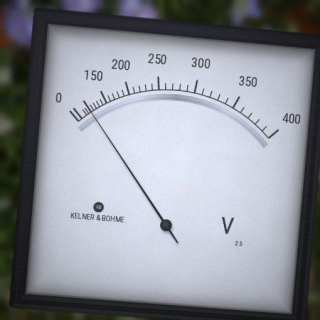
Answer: 100V
